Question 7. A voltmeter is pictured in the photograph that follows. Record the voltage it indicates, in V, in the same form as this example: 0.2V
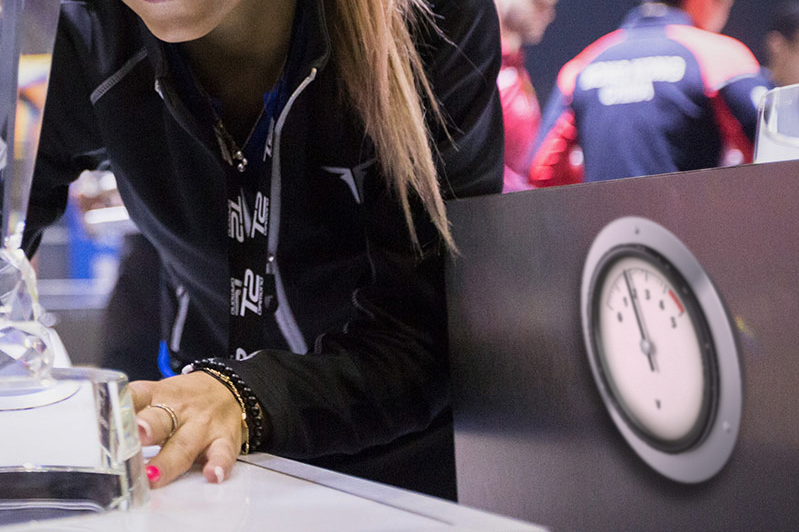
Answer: 2V
